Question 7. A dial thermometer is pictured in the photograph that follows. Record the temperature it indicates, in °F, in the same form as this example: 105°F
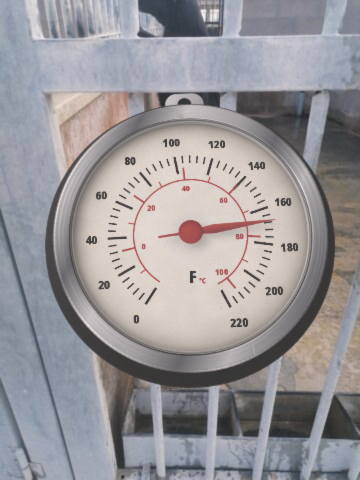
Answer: 168°F
